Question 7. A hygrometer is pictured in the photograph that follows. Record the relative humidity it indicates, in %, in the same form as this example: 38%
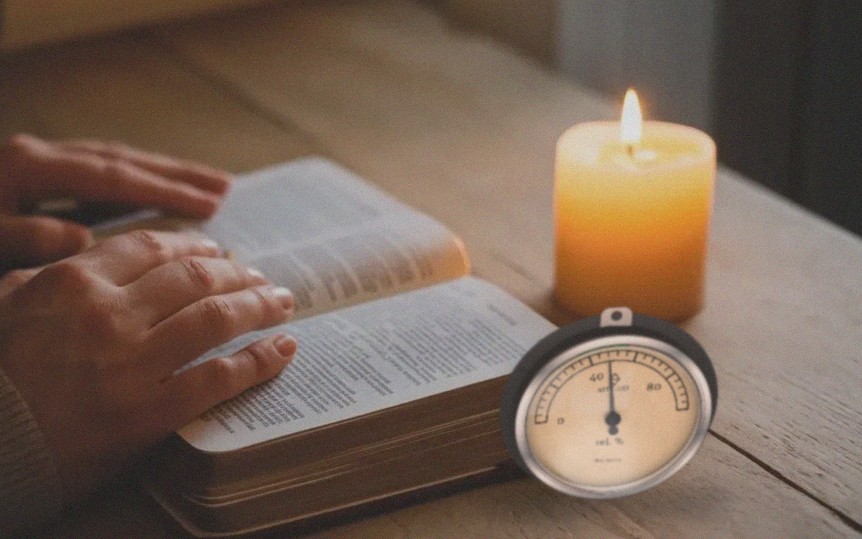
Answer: 48%
